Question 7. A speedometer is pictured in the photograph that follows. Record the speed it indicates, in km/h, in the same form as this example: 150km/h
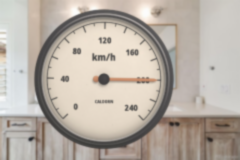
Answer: 200km/h
